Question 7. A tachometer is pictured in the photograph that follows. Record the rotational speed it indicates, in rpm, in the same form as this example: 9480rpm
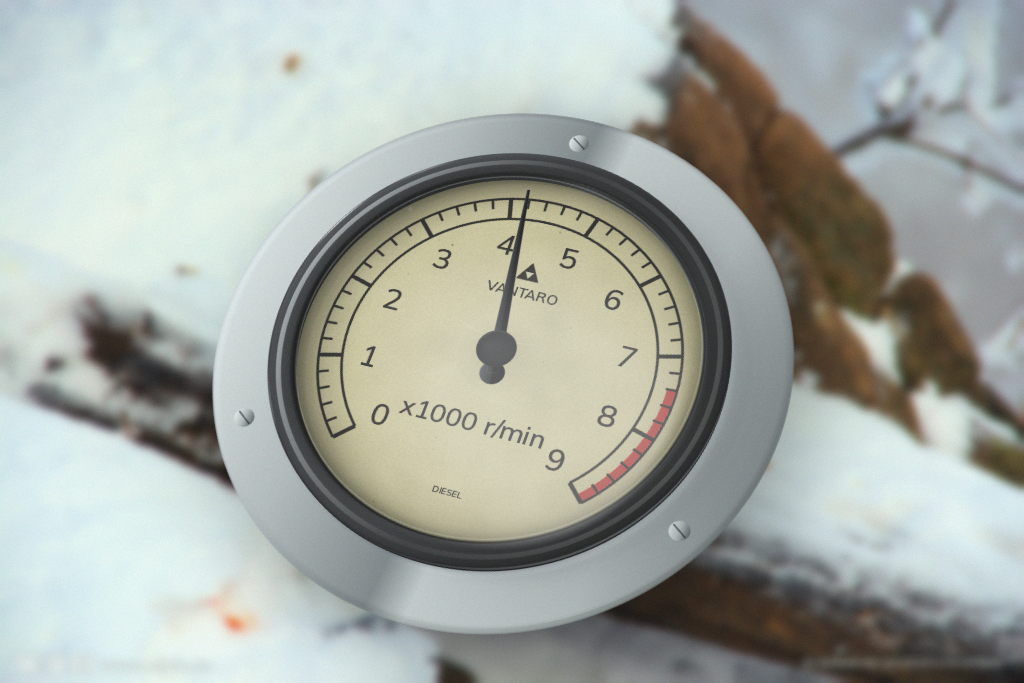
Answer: 4200rpm
